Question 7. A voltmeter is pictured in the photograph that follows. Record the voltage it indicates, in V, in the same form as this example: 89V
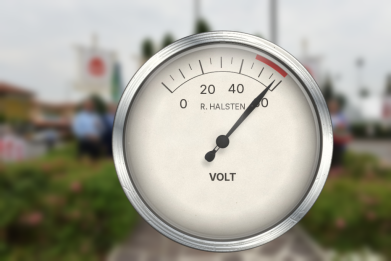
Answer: 57.5V
